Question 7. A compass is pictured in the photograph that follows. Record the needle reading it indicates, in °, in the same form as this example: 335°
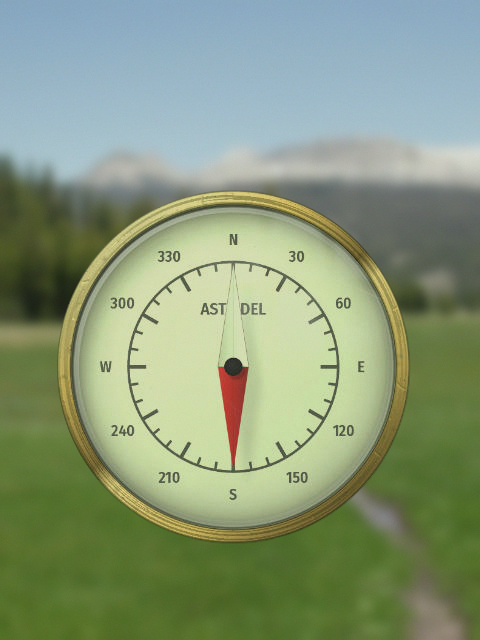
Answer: 180°
